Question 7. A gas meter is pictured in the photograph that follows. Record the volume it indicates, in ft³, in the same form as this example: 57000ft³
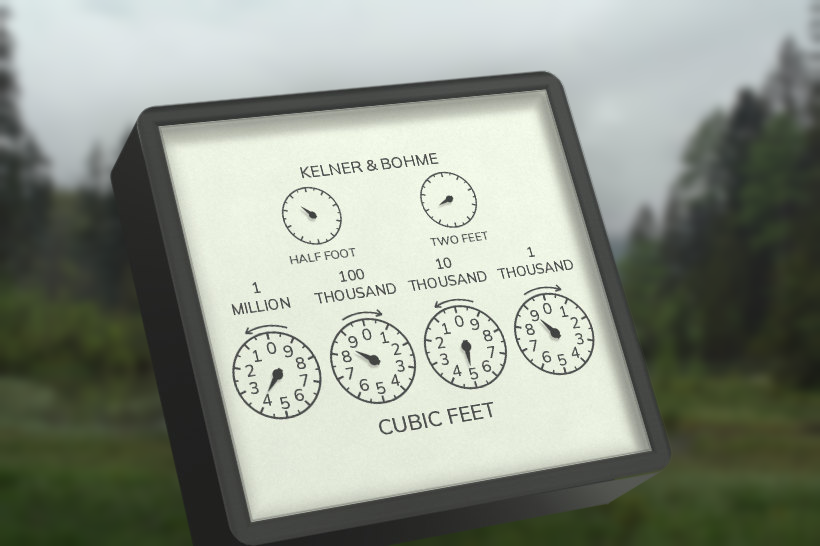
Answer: 384900ft³
